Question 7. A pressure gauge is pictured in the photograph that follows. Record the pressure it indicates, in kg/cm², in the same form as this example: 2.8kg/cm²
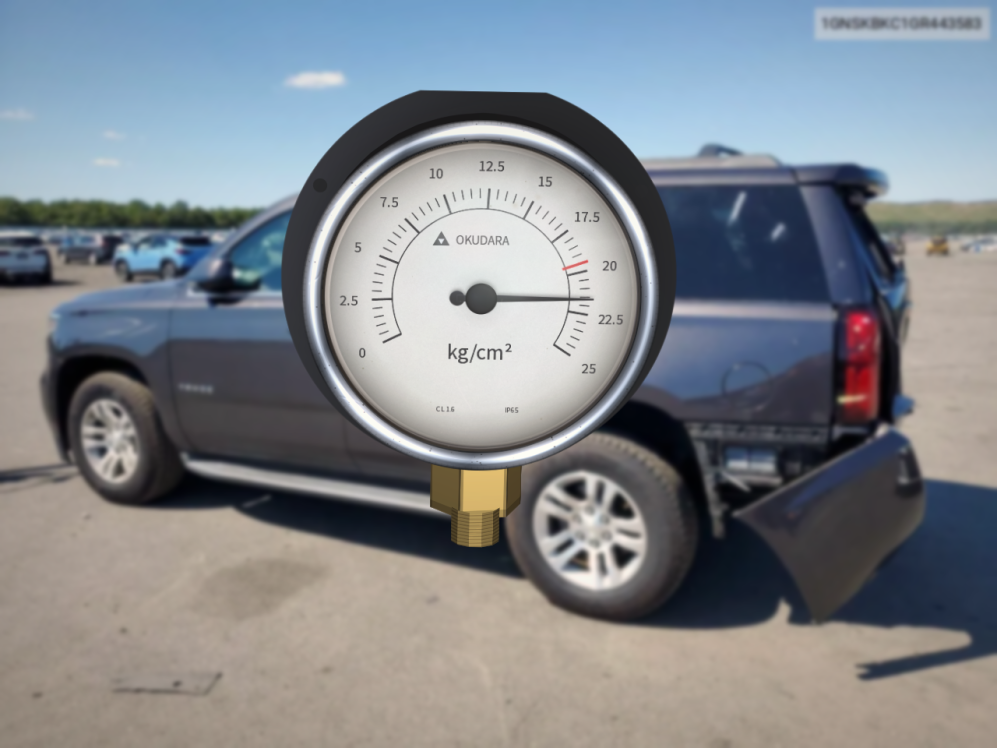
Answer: 21.5kg/cm²
